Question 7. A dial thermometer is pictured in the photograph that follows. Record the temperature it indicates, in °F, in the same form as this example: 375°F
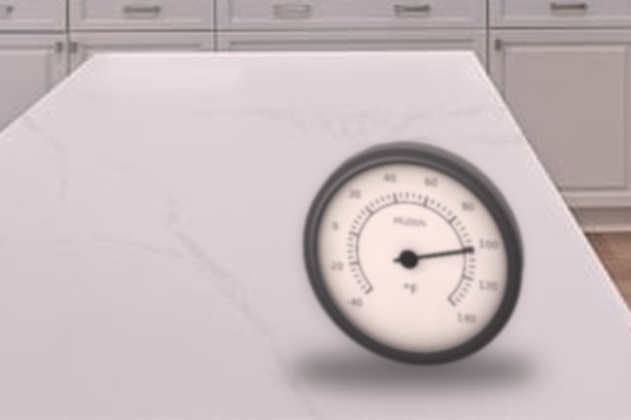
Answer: 100°F
